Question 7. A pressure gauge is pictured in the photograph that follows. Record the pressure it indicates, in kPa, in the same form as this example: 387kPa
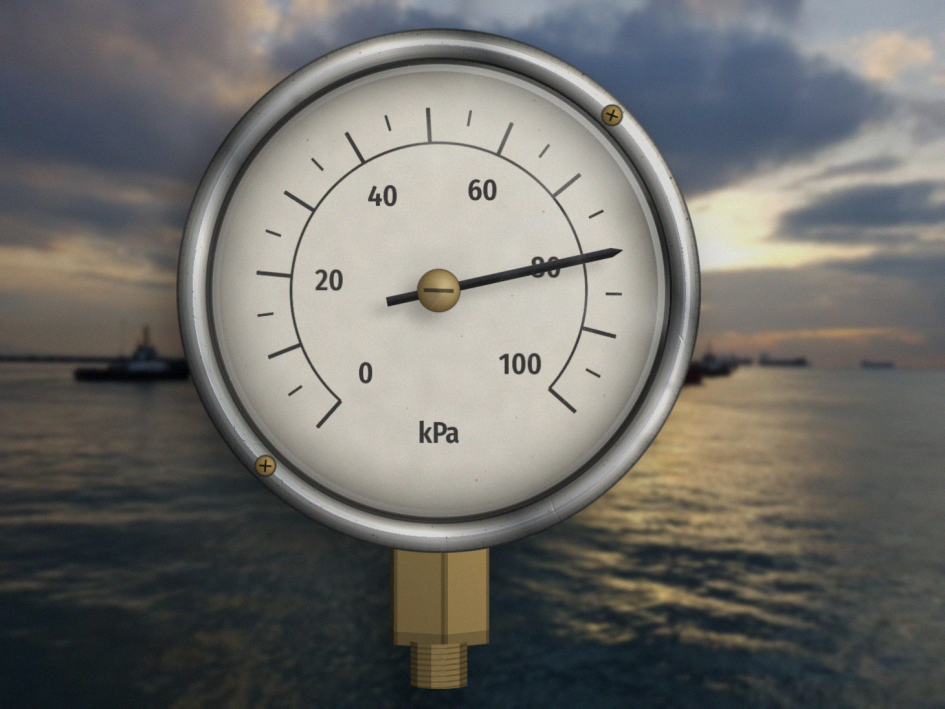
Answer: 80kPa
